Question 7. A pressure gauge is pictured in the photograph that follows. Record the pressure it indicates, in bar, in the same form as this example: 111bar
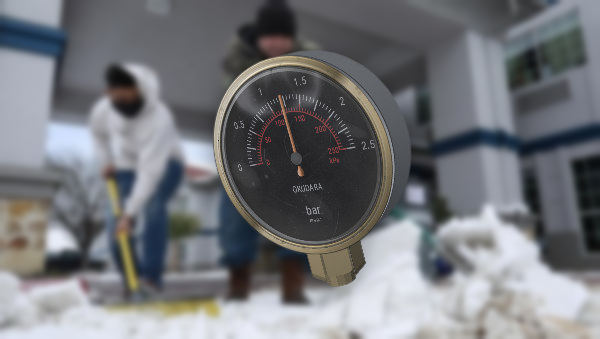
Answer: 1.25bar
